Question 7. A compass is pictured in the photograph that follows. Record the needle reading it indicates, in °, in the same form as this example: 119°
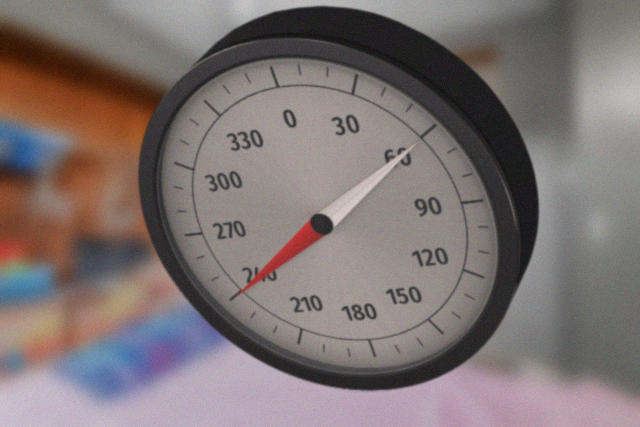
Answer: 240°
